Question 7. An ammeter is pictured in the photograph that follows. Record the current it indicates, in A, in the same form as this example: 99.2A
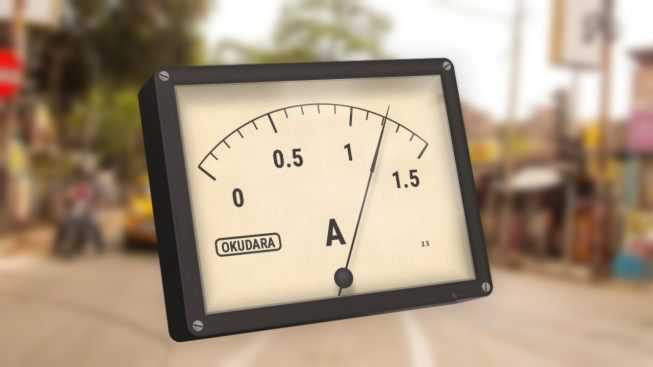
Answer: 1.2A
